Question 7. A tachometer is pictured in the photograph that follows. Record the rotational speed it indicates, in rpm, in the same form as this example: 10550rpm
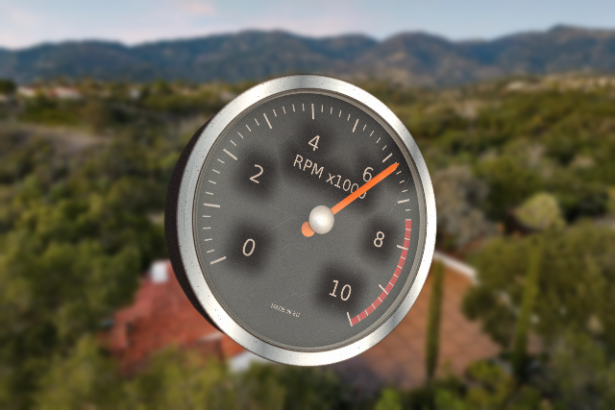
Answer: 6200rpm
